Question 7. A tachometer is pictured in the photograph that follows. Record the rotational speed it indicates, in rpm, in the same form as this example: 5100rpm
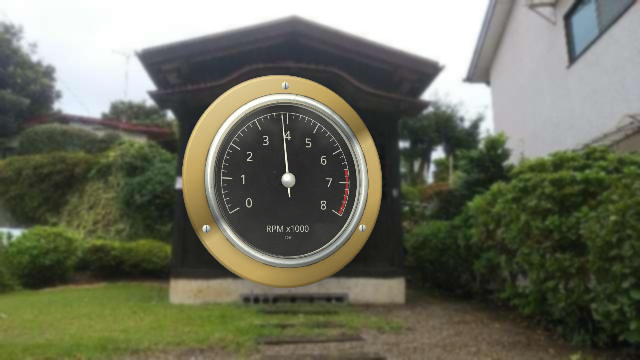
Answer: 3800rpm
